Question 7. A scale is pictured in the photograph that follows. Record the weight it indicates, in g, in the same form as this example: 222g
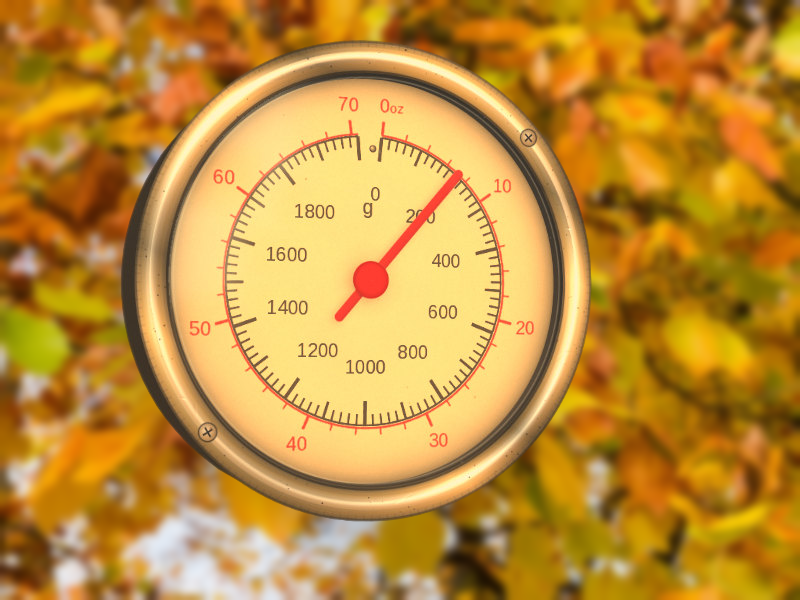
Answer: 200g
